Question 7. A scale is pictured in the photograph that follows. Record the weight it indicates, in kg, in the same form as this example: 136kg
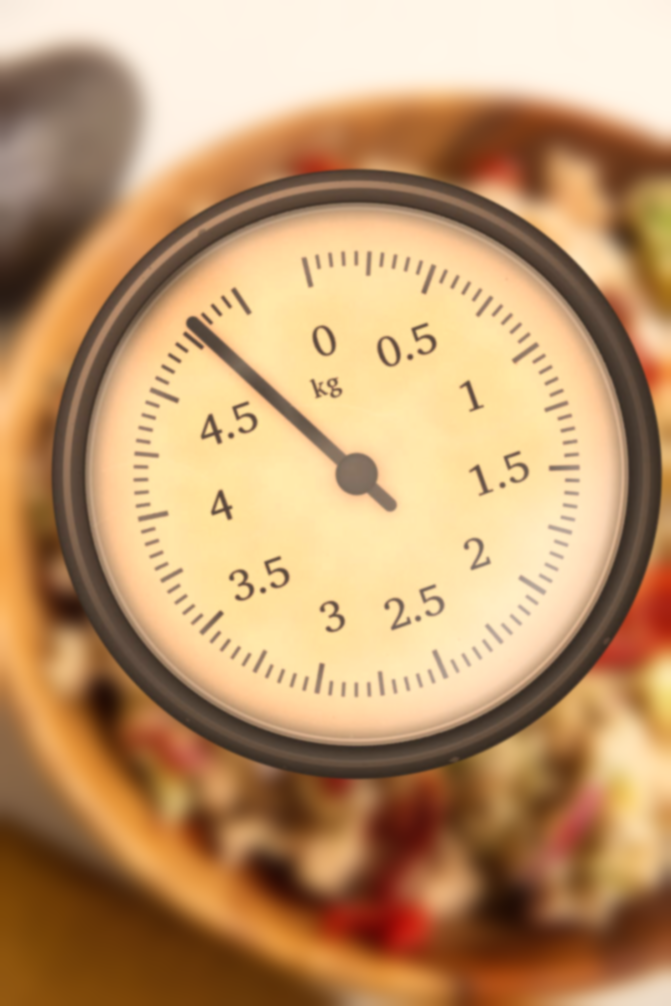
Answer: 4.8kg
